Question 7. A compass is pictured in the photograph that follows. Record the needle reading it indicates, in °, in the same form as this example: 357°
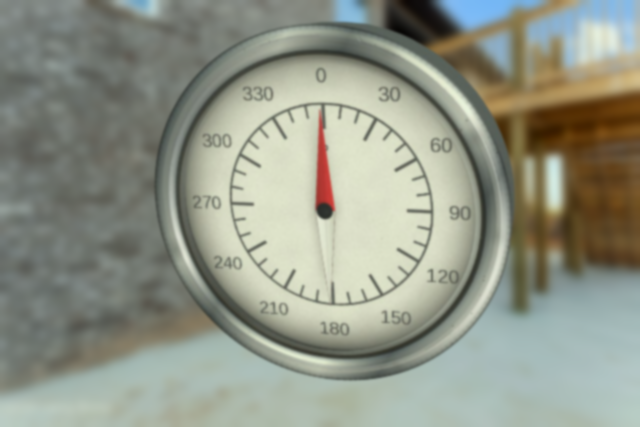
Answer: 0°
